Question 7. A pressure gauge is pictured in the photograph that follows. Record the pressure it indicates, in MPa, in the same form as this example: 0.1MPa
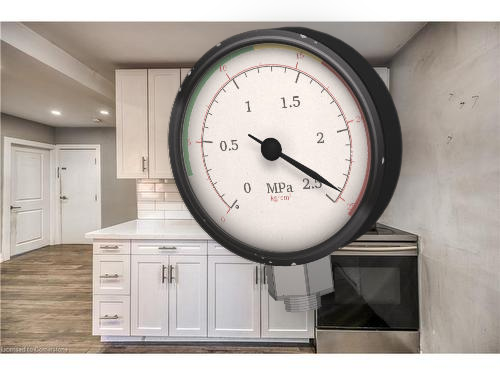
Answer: 2.4MPa
